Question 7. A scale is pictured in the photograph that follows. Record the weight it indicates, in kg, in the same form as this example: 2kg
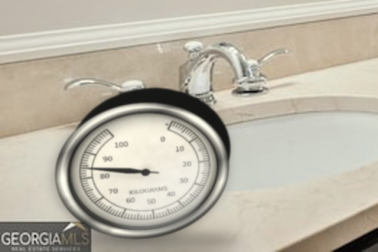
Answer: 85kg
